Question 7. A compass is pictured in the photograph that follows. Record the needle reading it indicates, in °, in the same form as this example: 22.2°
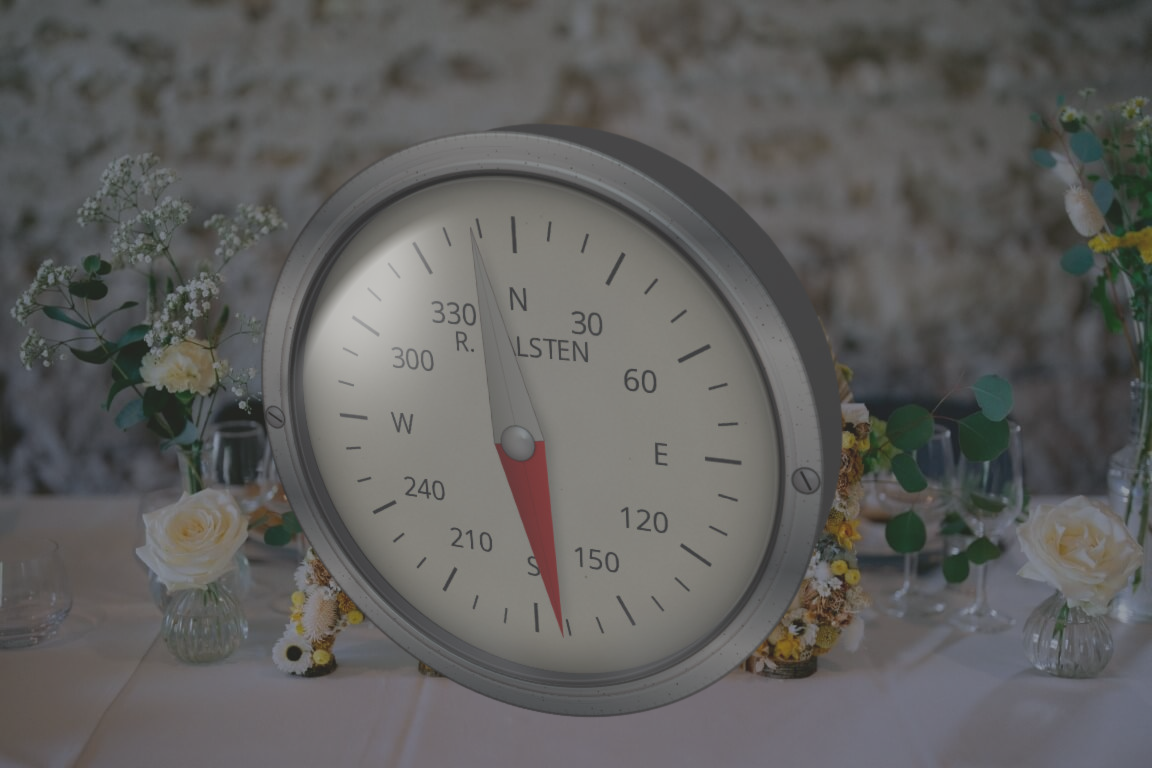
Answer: 170°
